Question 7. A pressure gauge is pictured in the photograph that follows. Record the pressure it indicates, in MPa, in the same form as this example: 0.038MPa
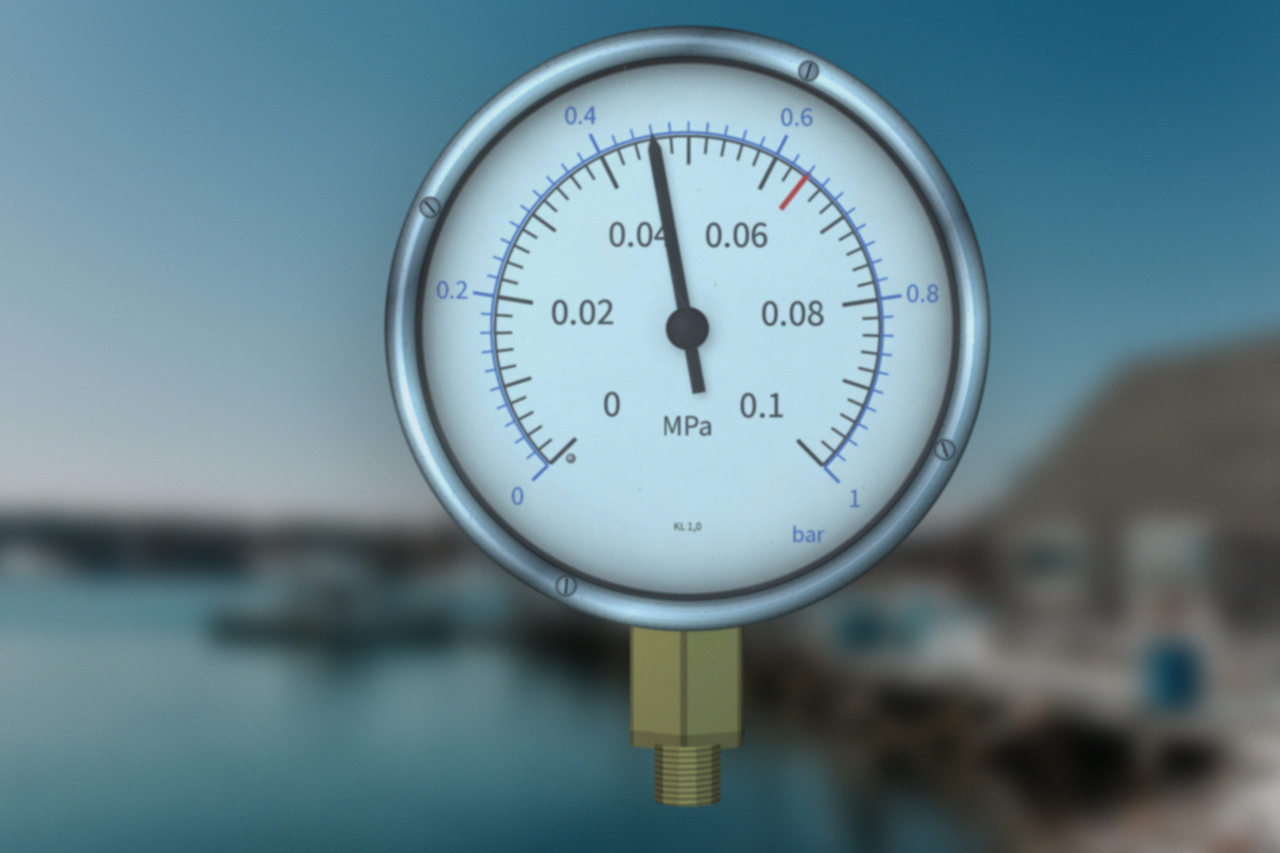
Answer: 0.046MPa
